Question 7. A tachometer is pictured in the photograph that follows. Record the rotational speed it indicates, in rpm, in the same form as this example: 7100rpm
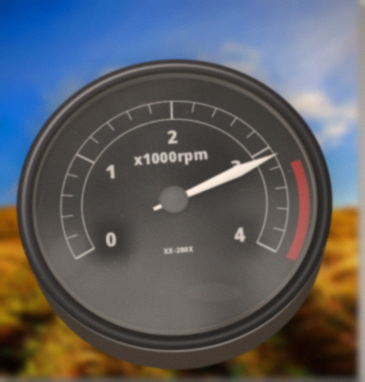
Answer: 3100rpm
